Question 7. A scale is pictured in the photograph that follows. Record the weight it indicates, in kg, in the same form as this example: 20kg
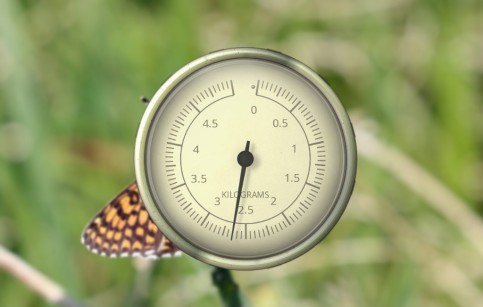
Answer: 2.65kg
